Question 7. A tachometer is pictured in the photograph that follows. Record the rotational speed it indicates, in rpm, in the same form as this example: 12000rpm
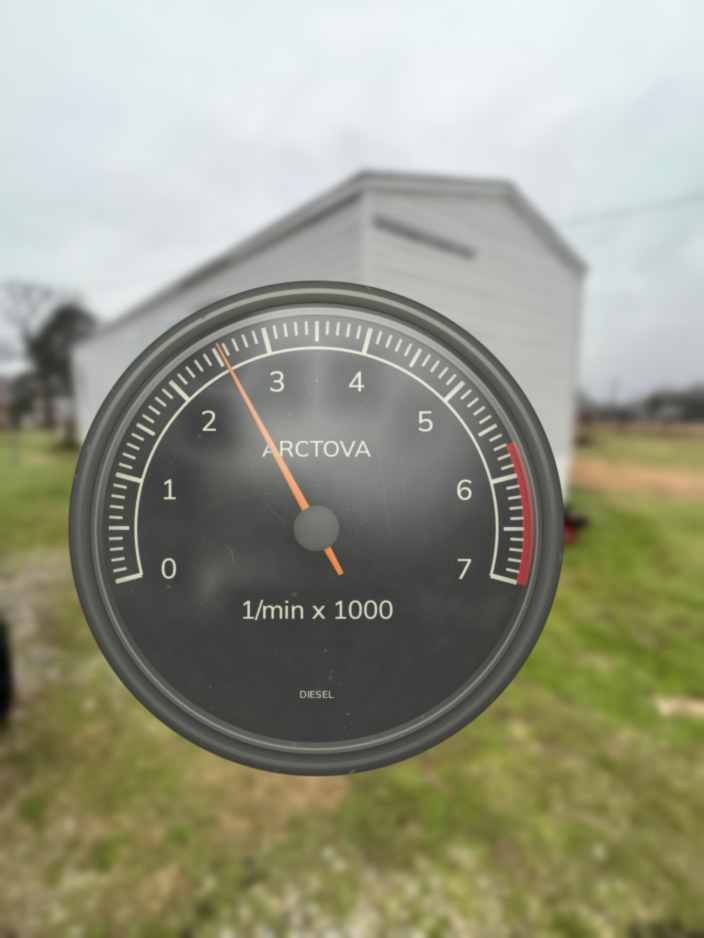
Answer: 2550rpm
